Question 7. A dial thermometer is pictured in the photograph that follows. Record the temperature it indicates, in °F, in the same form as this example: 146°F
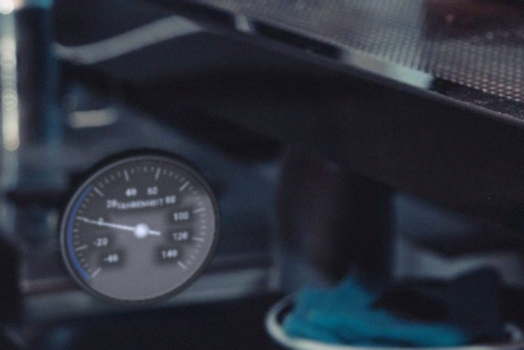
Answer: 0°F
